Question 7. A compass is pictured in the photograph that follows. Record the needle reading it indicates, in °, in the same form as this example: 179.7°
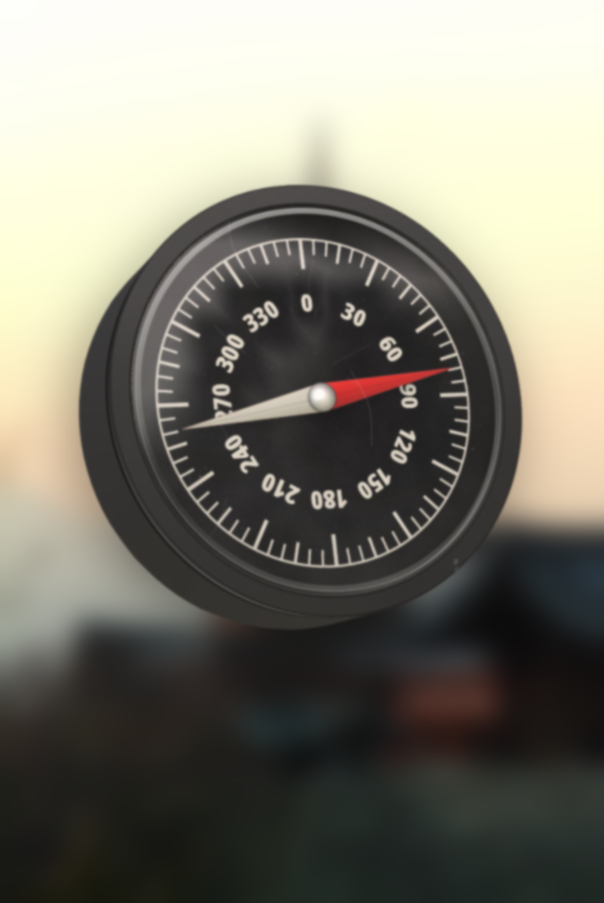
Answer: 80°
